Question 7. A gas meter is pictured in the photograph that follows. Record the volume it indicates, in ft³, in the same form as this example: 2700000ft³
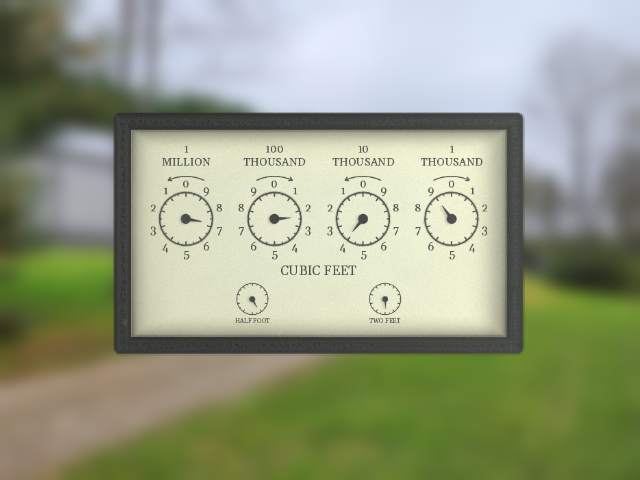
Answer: 723900ft³
